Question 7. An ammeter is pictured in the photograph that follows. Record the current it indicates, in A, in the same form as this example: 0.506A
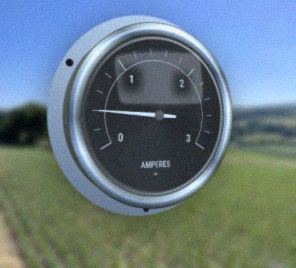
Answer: 0.4A
